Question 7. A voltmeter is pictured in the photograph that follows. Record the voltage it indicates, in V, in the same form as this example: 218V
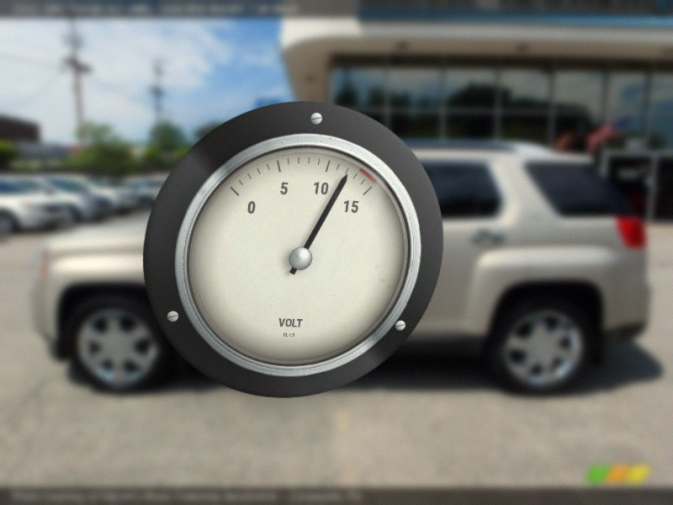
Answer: 12V
